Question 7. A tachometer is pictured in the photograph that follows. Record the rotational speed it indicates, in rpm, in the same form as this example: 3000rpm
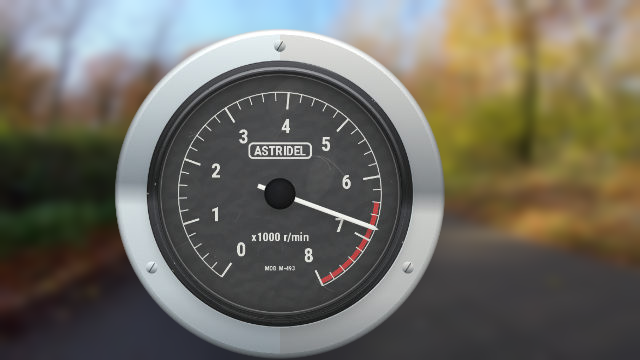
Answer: 6800rpm
